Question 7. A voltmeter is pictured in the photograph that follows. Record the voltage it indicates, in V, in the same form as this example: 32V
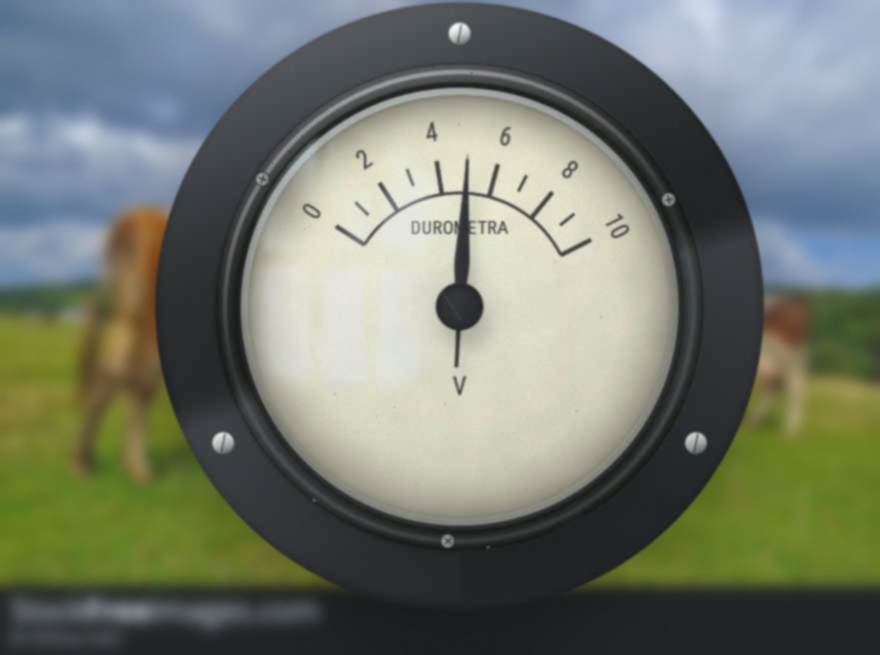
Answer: 5V
